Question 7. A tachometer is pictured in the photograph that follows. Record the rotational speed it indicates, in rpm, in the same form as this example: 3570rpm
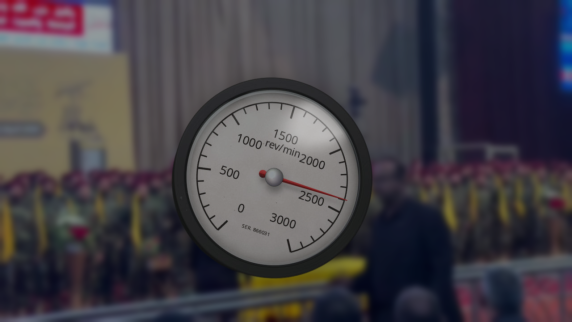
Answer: 2400rpm
